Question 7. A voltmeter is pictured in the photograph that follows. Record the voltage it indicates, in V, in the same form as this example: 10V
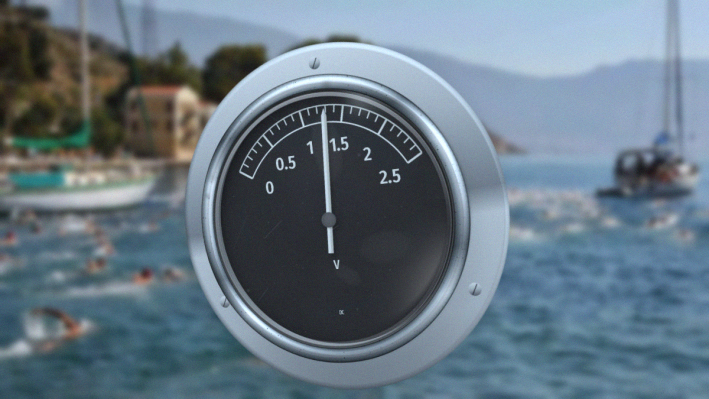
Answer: 1.3V
